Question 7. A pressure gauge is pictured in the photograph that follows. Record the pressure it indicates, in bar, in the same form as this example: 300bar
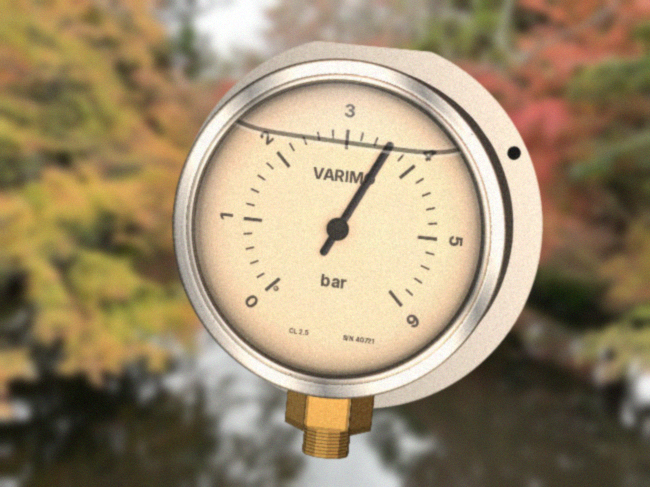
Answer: 3.6bar
